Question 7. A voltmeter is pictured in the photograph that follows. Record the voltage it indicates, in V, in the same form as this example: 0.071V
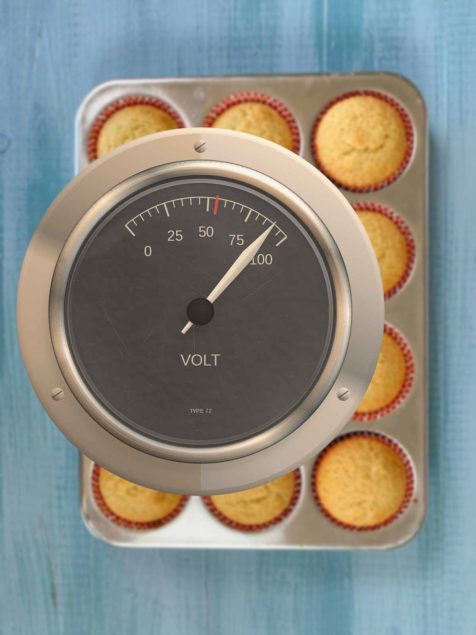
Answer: 90V
